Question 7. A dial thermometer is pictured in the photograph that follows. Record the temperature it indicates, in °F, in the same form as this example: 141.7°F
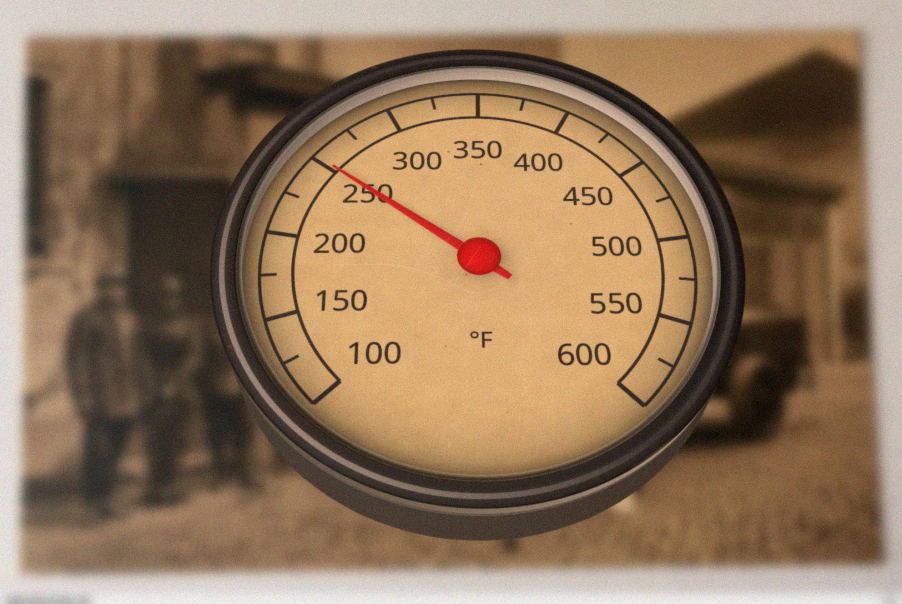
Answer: 250°F
